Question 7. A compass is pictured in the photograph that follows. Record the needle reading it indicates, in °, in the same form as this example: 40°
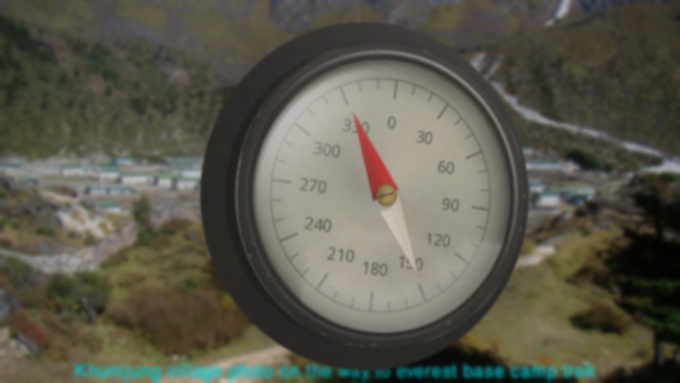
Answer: 330°
